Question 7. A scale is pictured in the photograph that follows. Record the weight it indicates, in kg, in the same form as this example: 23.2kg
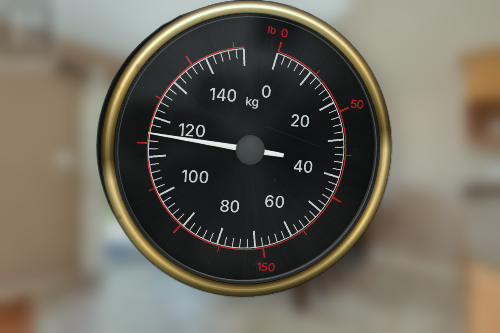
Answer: 116kg
